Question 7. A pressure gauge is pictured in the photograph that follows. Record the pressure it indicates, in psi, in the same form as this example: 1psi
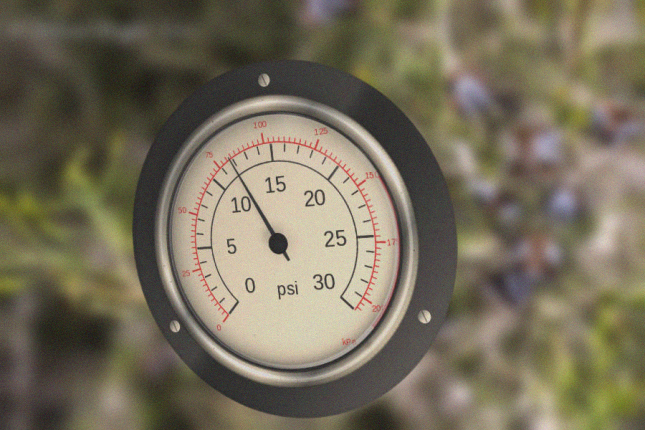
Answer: 12psi
